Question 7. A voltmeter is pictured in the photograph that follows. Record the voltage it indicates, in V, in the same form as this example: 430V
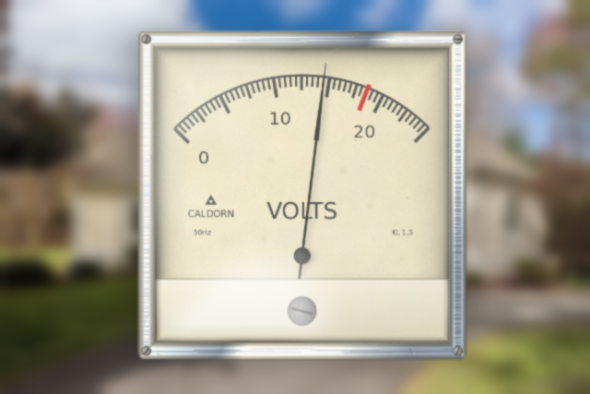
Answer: 14.5V
